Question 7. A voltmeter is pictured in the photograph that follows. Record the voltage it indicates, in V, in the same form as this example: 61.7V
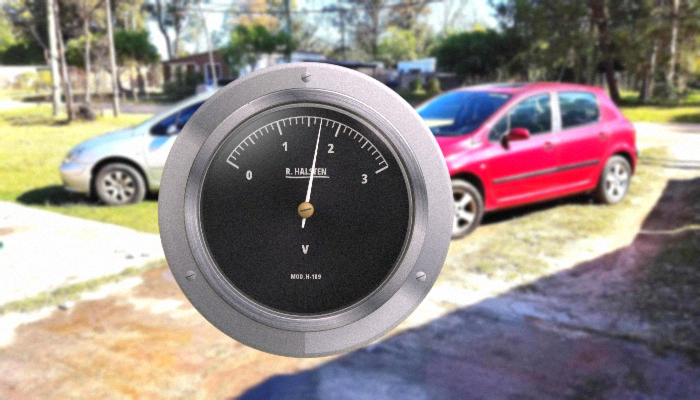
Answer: 1.7V
